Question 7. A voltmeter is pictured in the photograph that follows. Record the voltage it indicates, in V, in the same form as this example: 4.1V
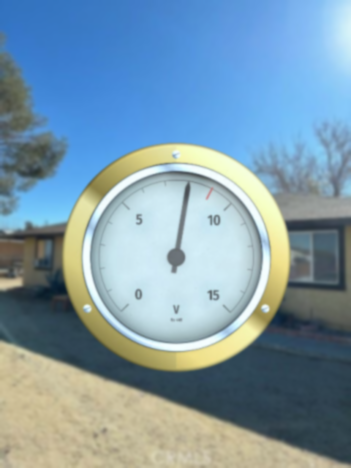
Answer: 8V
